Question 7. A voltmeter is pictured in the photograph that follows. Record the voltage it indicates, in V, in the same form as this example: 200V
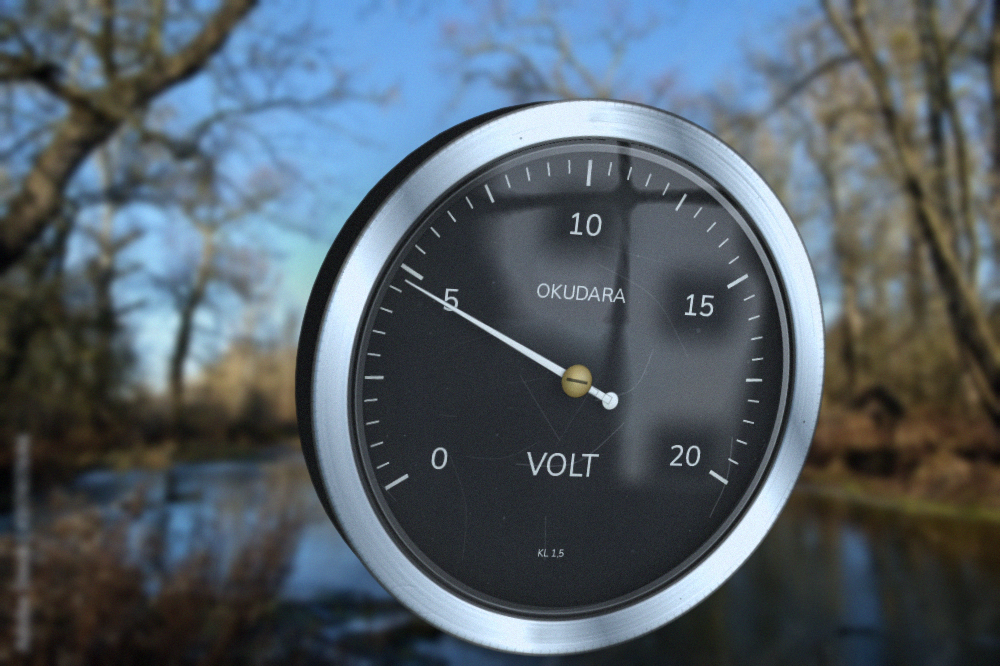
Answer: 4.75V
